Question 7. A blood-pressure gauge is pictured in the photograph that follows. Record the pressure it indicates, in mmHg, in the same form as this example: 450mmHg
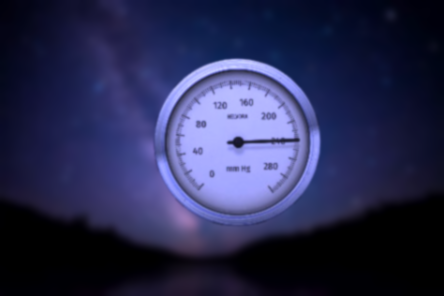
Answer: 240mmHg
